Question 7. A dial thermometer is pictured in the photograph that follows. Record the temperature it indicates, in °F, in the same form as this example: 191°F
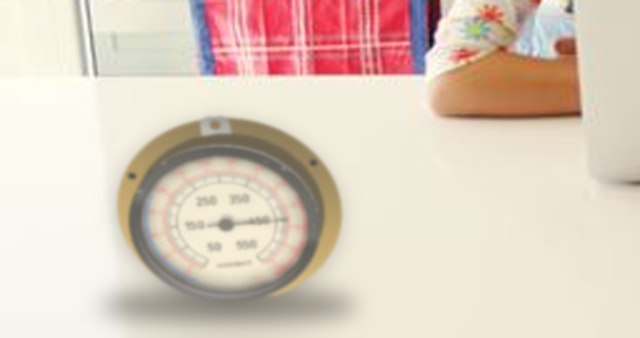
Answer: 450°F
